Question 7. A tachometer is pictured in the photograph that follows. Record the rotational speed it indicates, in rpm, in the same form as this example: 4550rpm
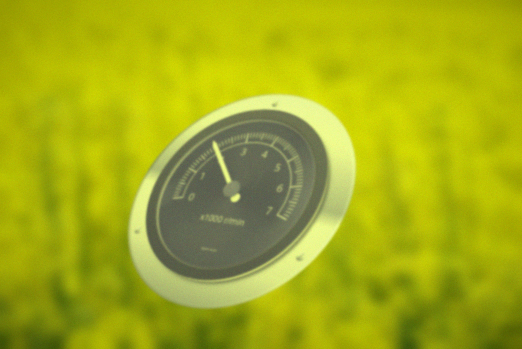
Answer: 2000rpm
